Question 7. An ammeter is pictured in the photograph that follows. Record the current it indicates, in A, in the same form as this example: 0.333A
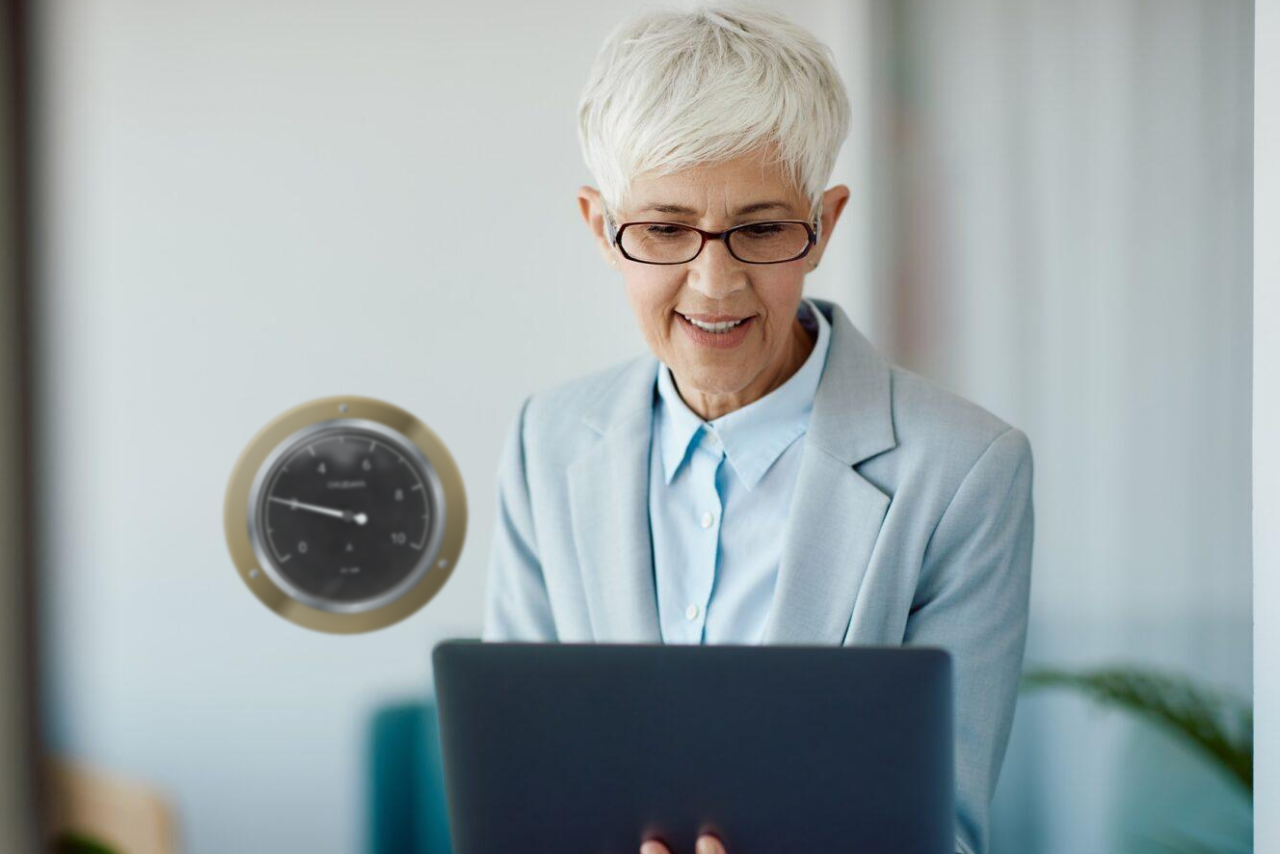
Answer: 2A
